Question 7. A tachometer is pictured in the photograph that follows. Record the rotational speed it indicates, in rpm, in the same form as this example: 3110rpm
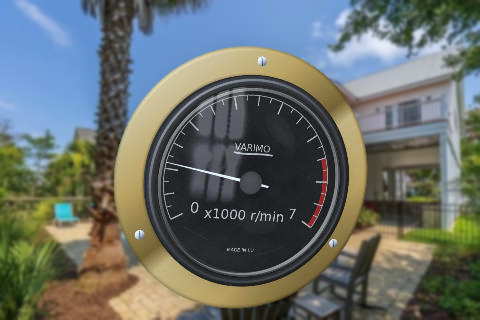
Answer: 1125rpm
